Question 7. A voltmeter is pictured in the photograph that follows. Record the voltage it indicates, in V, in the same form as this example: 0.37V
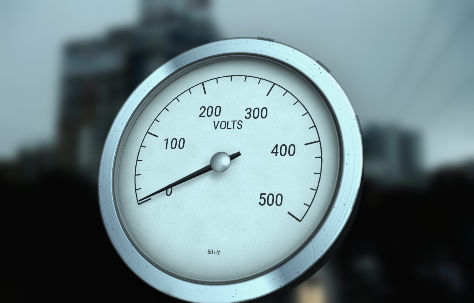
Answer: 0V
